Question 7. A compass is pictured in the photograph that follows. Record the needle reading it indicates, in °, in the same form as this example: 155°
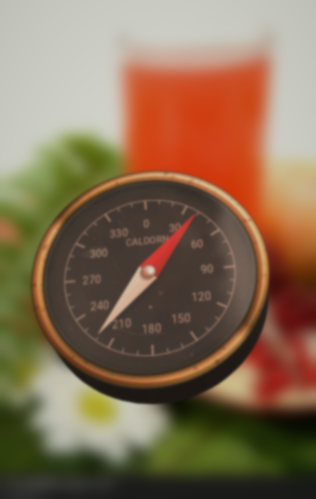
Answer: 40°
